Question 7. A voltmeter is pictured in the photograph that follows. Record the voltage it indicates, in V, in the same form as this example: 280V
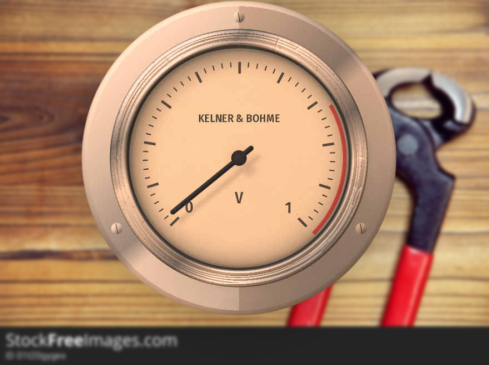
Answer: 0.02V
